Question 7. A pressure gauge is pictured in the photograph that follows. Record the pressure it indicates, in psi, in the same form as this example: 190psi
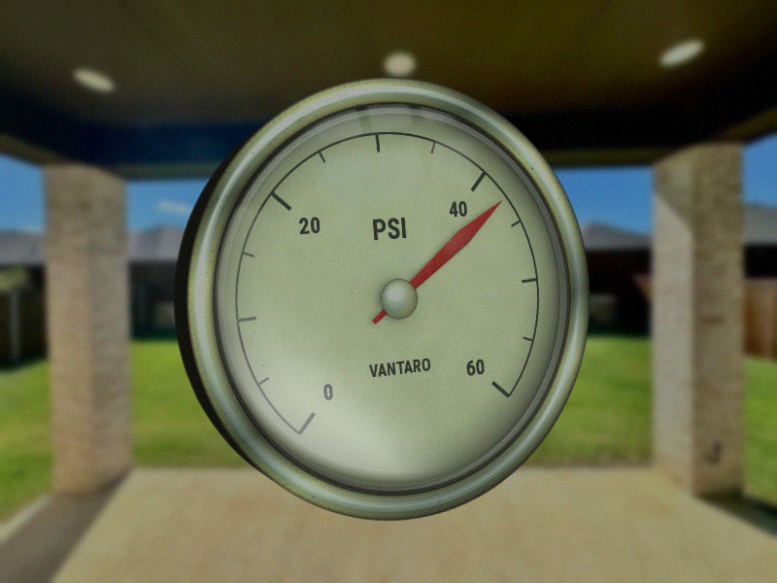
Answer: 42.5psi
